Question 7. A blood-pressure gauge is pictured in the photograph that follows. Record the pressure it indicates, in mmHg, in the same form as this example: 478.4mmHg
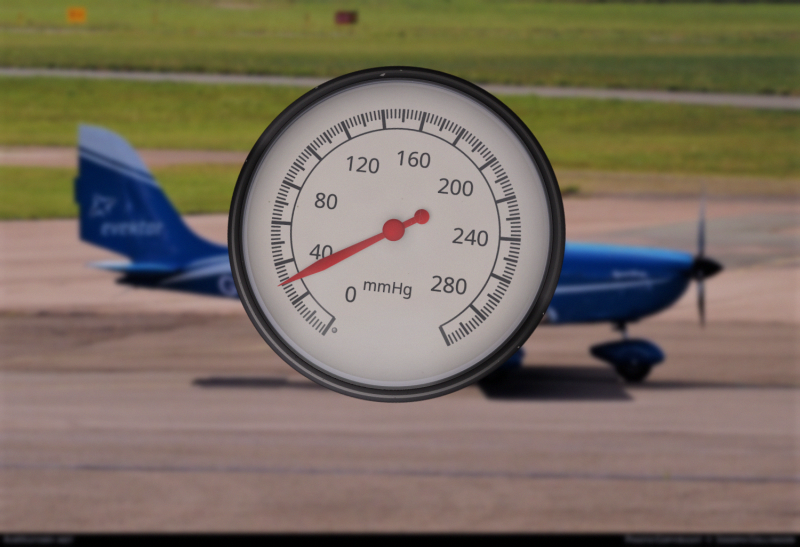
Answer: 30mmHg
